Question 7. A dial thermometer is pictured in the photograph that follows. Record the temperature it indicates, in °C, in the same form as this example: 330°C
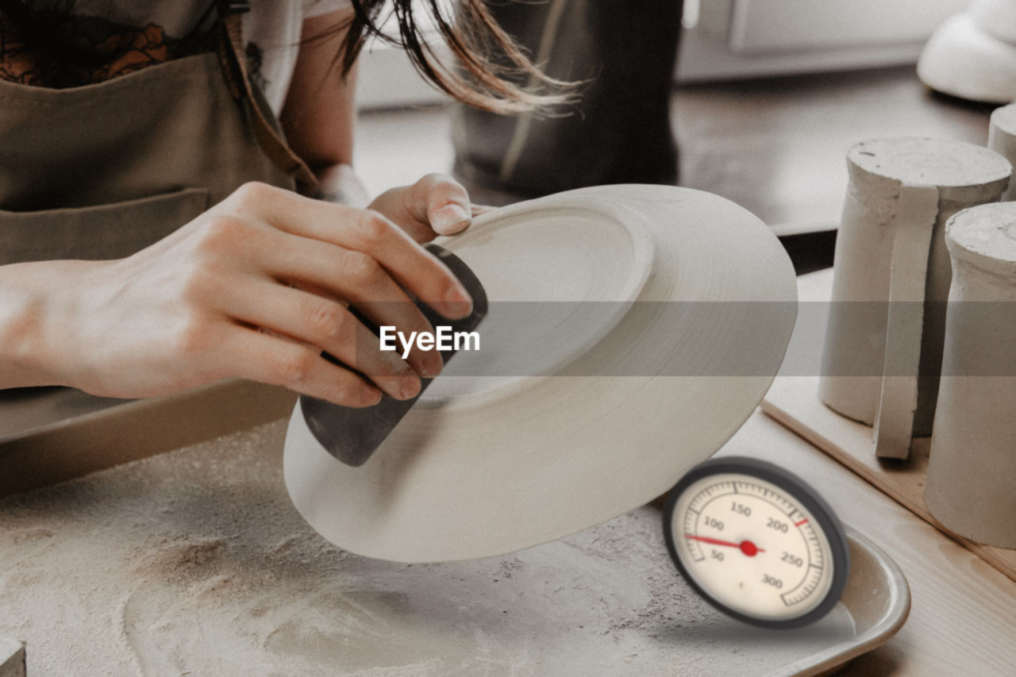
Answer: 75°C
